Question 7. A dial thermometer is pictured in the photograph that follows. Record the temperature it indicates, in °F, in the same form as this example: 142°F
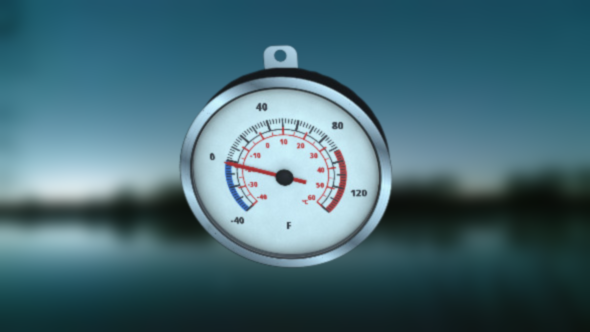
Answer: 0°F
